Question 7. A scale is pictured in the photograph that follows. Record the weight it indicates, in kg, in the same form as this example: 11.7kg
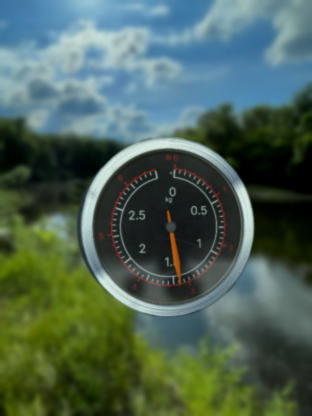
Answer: 1.45kg
